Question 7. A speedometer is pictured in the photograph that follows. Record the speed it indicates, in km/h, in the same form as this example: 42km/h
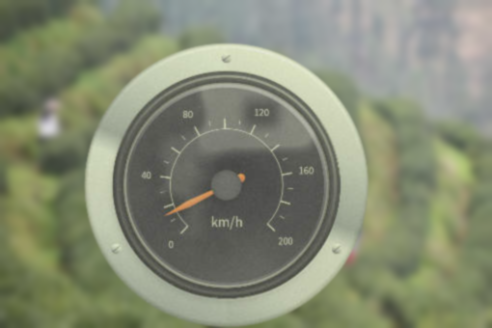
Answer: 15km/h
